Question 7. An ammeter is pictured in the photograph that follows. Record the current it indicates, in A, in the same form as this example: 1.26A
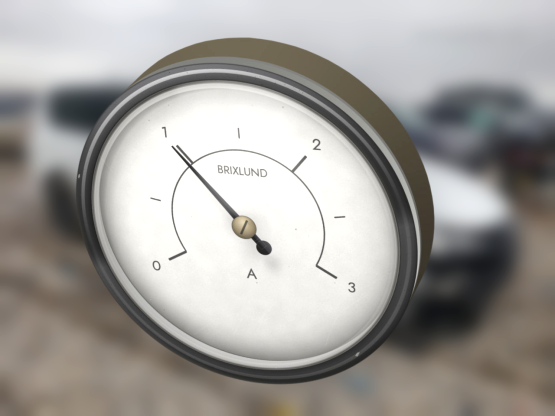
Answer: 1A
